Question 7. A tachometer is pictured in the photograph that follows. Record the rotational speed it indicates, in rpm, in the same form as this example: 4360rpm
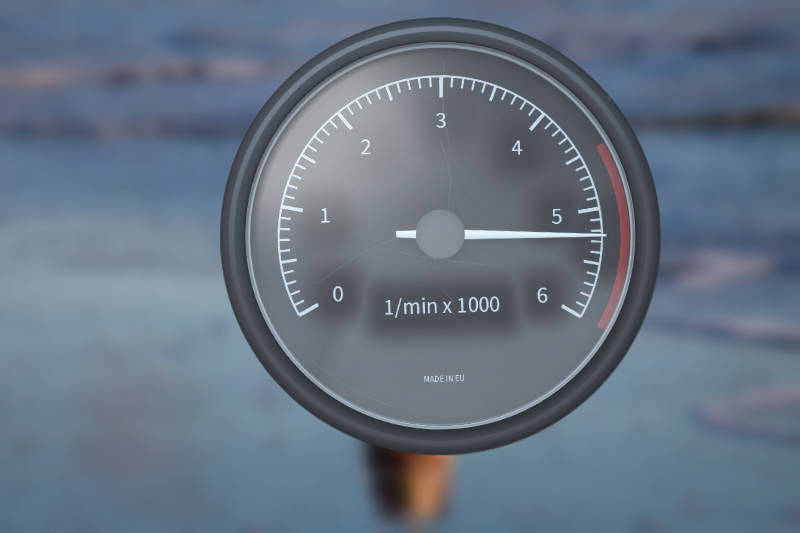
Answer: 5250rpm
